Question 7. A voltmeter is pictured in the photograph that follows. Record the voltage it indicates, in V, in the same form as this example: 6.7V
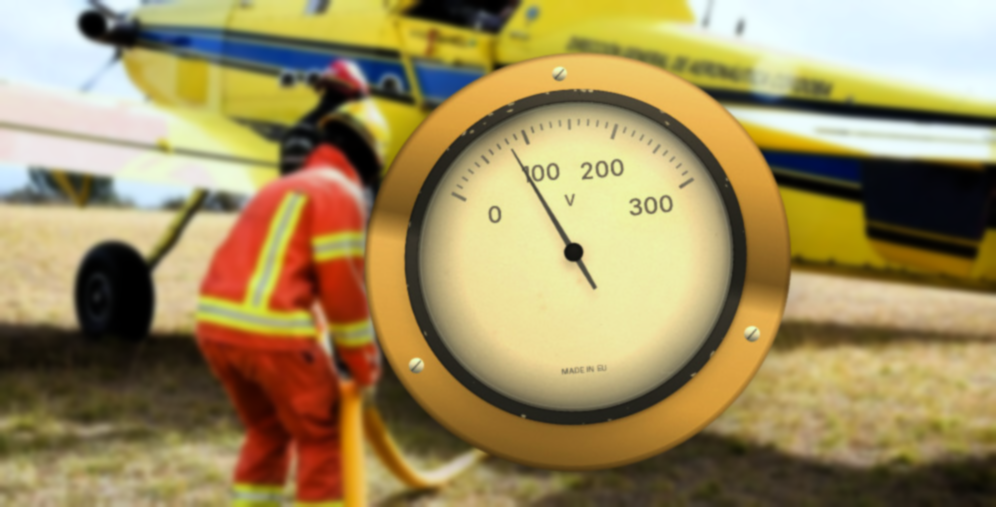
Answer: 80V
